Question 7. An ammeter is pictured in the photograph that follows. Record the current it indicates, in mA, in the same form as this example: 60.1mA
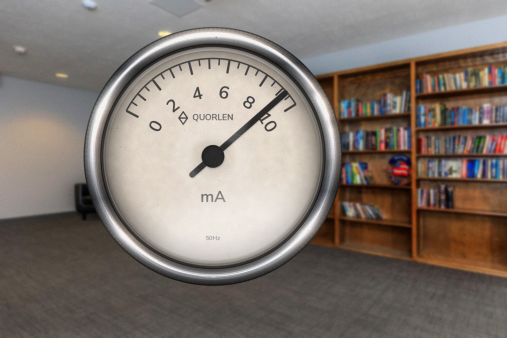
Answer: 9.25mA
